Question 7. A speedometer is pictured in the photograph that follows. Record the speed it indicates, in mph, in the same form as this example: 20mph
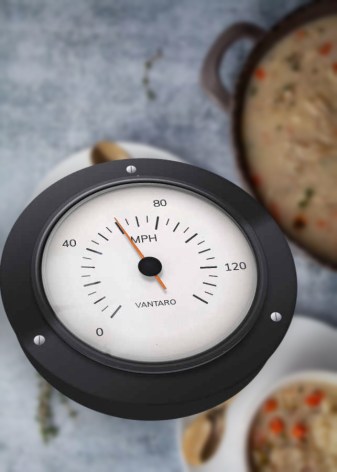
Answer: 60mph
